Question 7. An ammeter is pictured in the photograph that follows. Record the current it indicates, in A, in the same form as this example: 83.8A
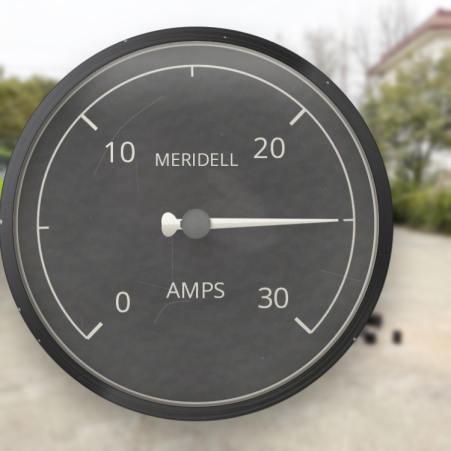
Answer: 25A
